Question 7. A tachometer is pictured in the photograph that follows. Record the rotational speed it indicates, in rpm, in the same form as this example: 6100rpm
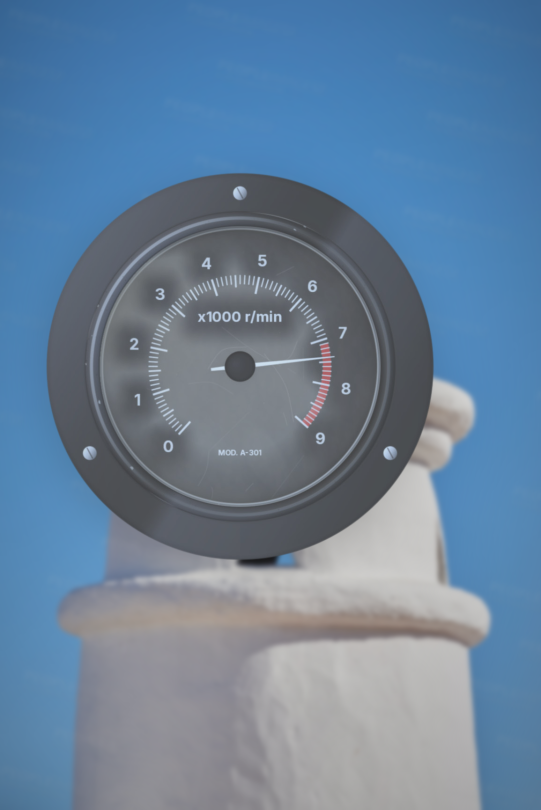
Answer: 7400rpm
